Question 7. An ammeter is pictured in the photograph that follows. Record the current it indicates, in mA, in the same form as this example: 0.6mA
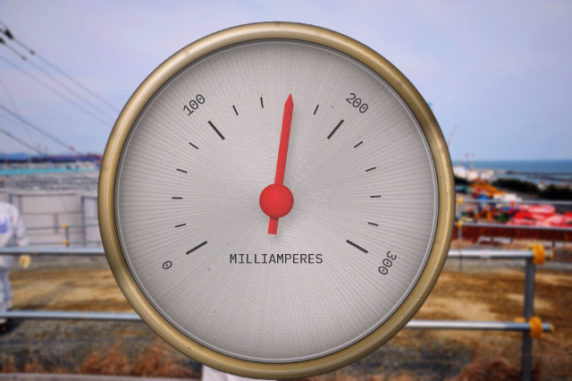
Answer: 160mA
